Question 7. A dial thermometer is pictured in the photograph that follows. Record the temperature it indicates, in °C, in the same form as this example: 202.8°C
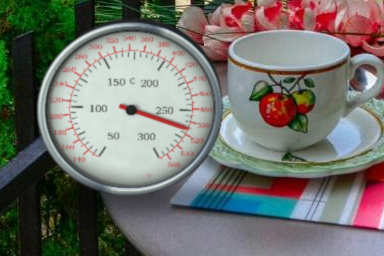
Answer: 265°C
